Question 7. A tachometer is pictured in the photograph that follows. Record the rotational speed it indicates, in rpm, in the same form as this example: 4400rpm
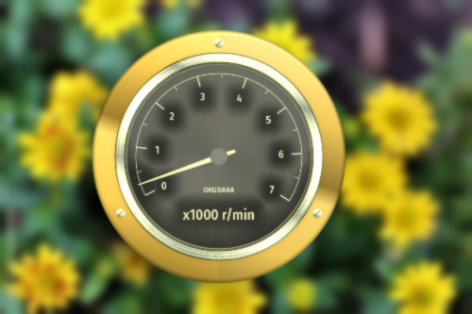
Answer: 250rpm
